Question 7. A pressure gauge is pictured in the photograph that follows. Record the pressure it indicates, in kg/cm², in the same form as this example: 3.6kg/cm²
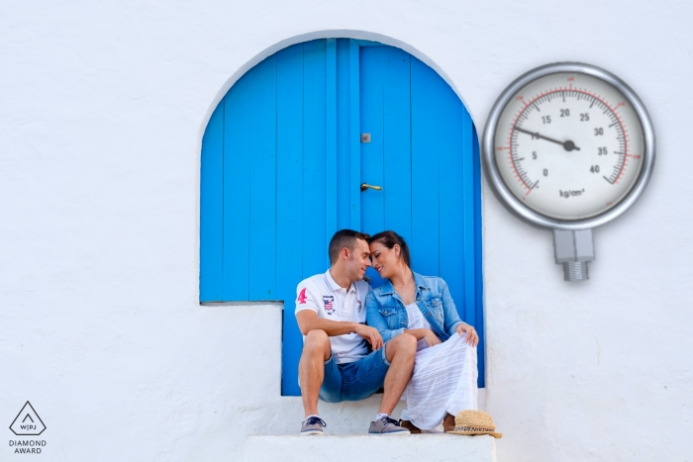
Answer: 10kg/cm²
